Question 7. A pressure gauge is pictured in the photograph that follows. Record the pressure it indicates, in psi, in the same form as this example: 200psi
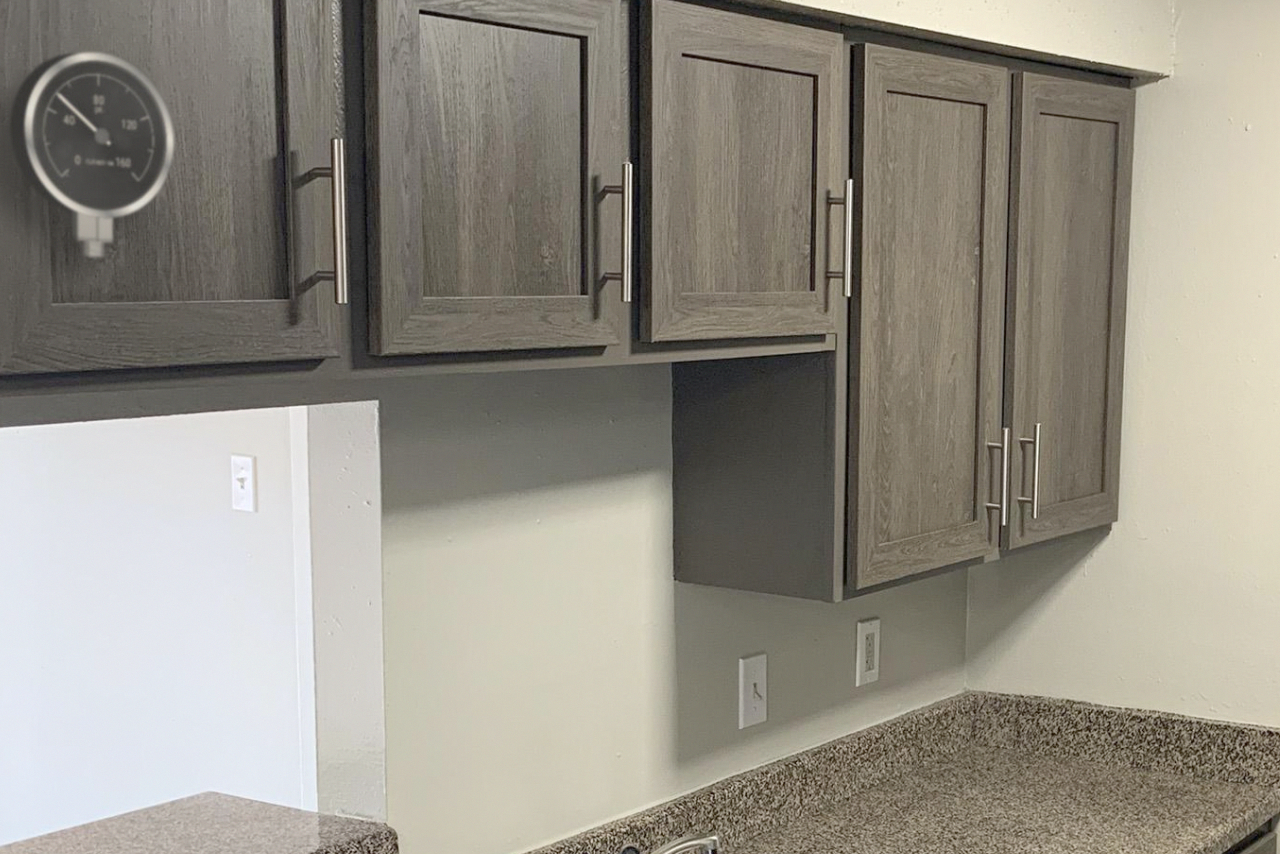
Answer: 50psi
